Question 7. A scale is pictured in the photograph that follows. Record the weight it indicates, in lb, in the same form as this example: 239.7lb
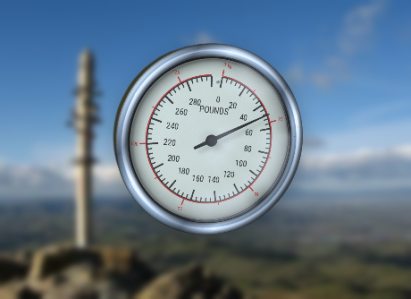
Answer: 48lb
